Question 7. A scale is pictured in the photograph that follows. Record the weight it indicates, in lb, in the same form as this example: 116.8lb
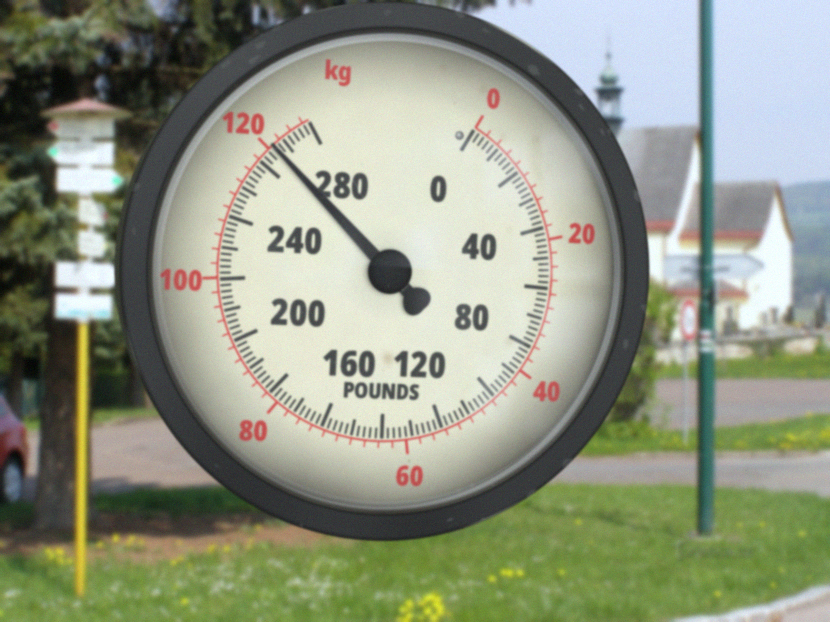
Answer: 266lb
